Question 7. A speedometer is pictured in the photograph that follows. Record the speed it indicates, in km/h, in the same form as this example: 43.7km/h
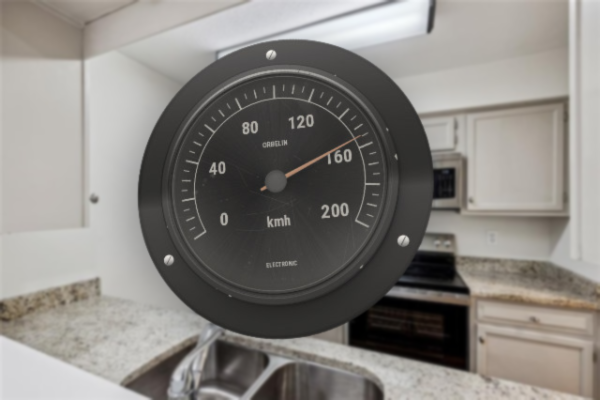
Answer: 155km/h
